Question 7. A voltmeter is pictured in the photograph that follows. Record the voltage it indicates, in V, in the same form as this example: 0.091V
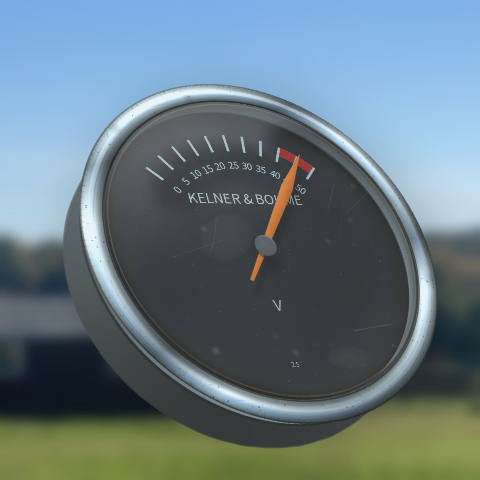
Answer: 45V
